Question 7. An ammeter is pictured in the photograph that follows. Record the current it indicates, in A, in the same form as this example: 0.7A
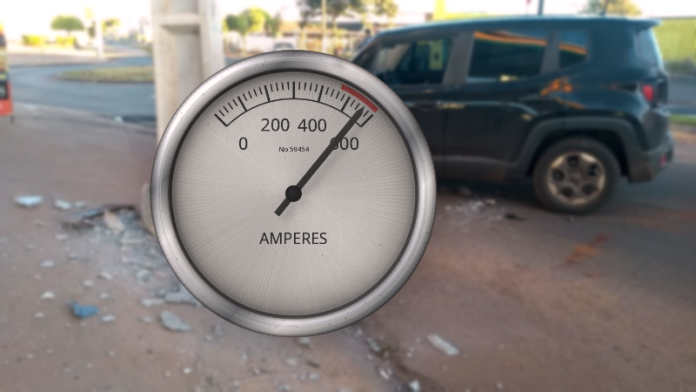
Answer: 560A
